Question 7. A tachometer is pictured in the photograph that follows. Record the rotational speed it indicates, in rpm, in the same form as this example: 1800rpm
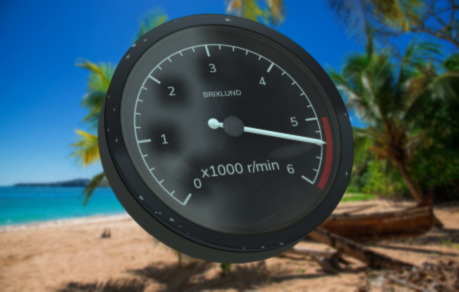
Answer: 5400rpm
